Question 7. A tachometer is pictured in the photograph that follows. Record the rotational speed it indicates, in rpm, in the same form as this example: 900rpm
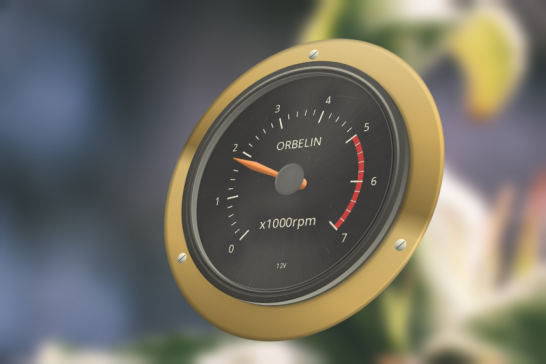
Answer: 1800rpm
